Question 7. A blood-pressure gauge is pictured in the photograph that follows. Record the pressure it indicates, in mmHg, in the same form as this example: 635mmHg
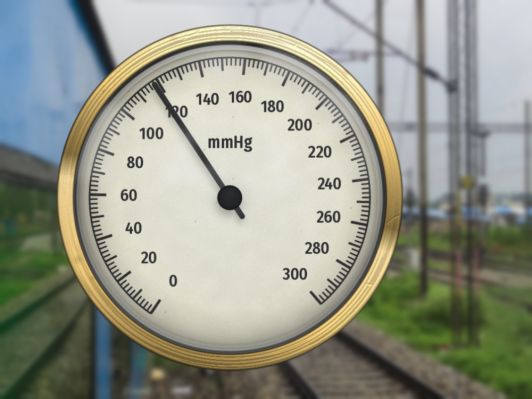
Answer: 118mmHg
